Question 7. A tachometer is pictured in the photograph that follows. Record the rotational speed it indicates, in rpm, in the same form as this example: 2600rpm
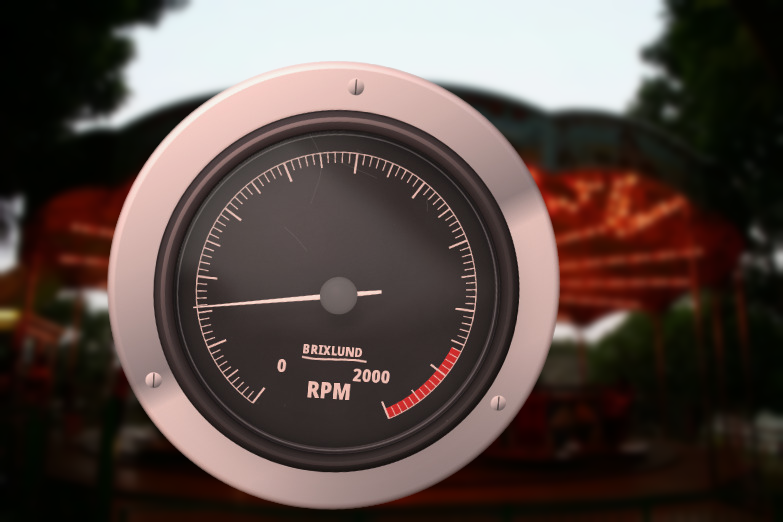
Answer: 320rpm
